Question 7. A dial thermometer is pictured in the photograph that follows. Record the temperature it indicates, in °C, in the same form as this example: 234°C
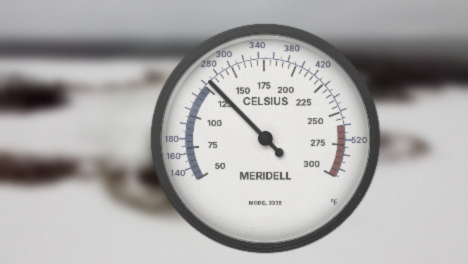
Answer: 130°C
